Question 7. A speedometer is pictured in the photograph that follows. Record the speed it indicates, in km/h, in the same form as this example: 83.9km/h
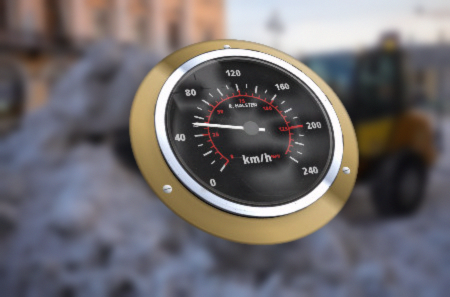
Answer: 50km/h
